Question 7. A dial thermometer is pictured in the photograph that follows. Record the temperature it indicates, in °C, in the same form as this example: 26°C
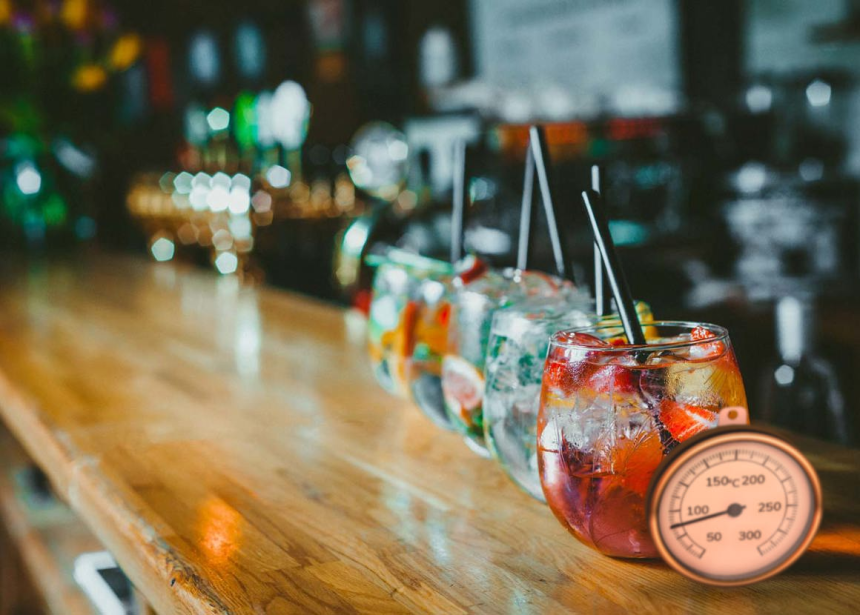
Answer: 87.5°C
